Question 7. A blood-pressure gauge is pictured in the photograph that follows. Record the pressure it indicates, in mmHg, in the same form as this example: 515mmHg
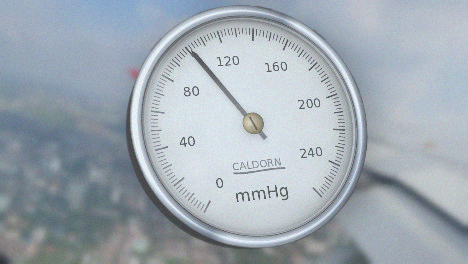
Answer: 100mmHg
